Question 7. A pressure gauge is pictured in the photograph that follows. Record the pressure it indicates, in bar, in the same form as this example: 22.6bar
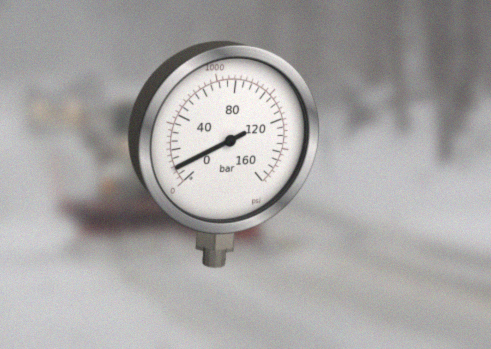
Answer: 10bar
